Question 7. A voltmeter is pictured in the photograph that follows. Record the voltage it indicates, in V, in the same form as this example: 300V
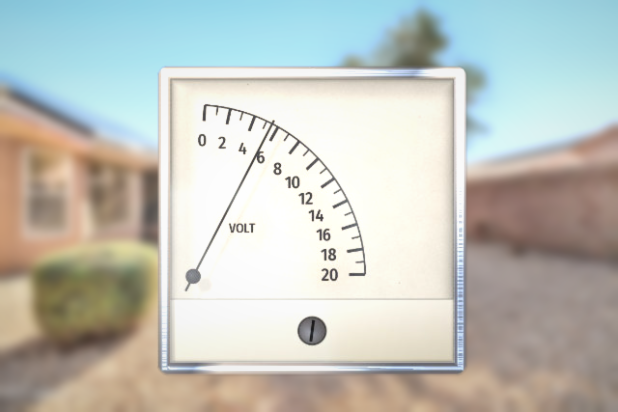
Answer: 5.5V
